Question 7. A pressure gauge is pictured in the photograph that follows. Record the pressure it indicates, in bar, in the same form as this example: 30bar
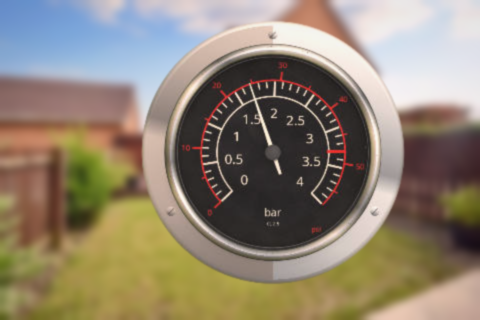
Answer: 1.7bar
